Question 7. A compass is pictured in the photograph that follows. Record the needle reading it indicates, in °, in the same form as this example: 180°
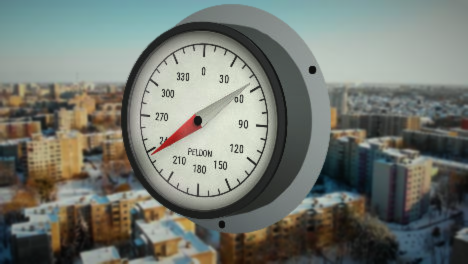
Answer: 235°
